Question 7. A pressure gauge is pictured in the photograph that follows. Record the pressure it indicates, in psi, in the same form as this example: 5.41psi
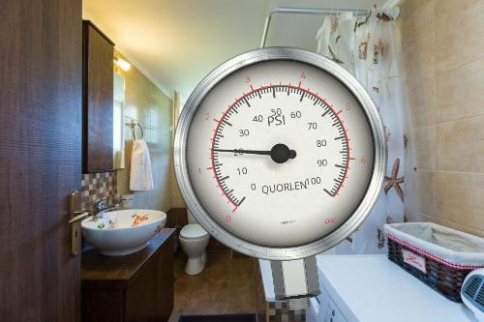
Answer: 20psi
